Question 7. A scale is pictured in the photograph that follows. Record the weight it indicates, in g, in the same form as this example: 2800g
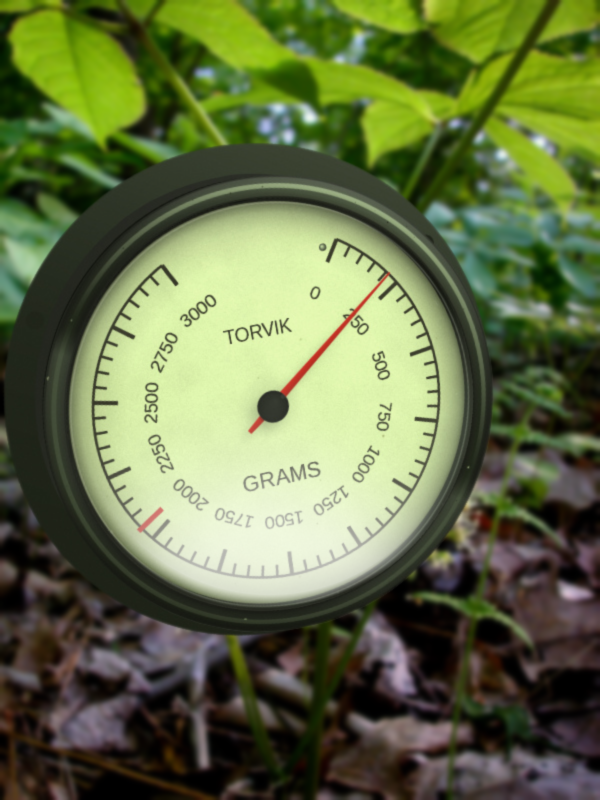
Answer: 200g
